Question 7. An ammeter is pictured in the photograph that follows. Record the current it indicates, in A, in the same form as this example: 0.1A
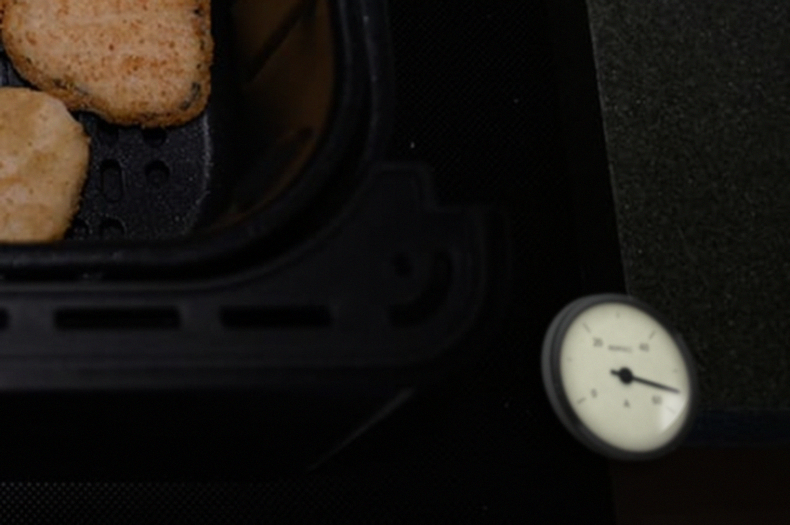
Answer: 55A
